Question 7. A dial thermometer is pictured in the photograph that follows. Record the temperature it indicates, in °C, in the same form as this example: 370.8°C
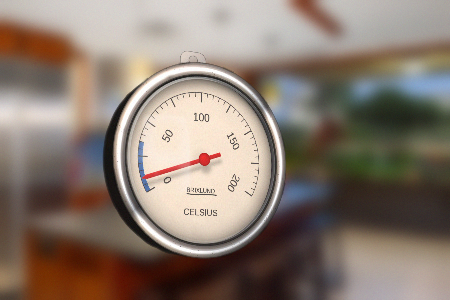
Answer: 10°C
